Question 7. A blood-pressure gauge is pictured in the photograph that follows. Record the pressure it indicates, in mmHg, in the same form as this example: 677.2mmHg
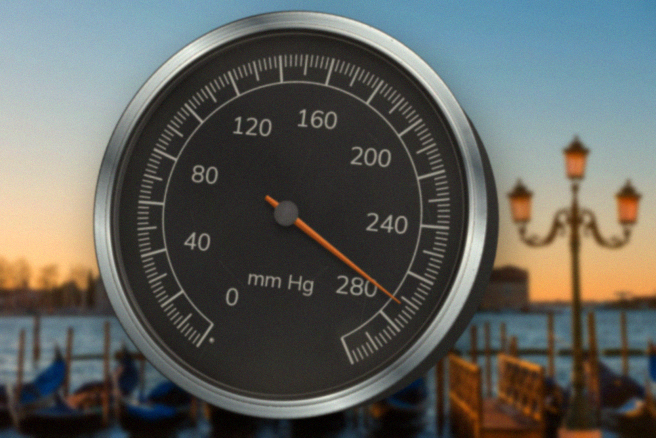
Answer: 272mmHg
